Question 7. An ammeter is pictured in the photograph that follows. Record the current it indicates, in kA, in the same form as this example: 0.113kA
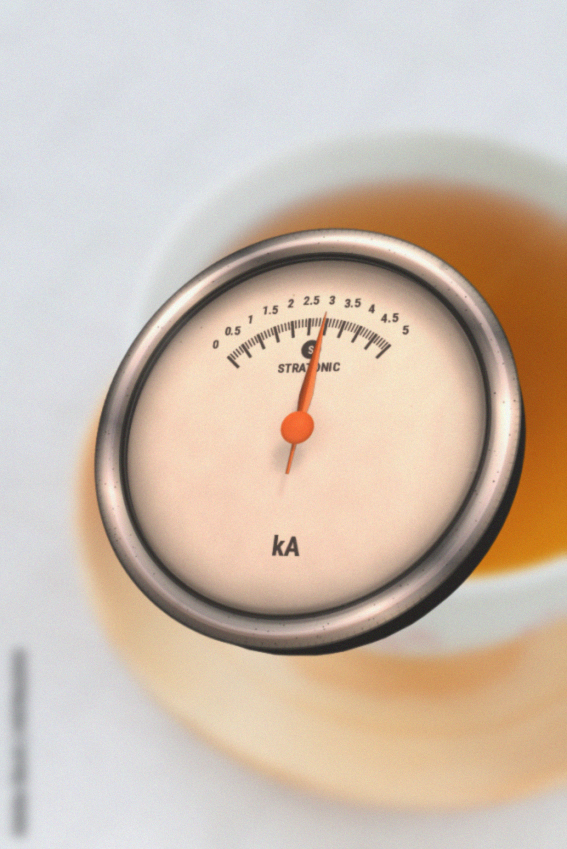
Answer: 3kA
